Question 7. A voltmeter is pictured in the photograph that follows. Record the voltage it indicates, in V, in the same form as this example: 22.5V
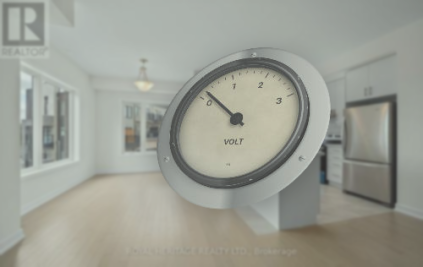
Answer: 0.2V
